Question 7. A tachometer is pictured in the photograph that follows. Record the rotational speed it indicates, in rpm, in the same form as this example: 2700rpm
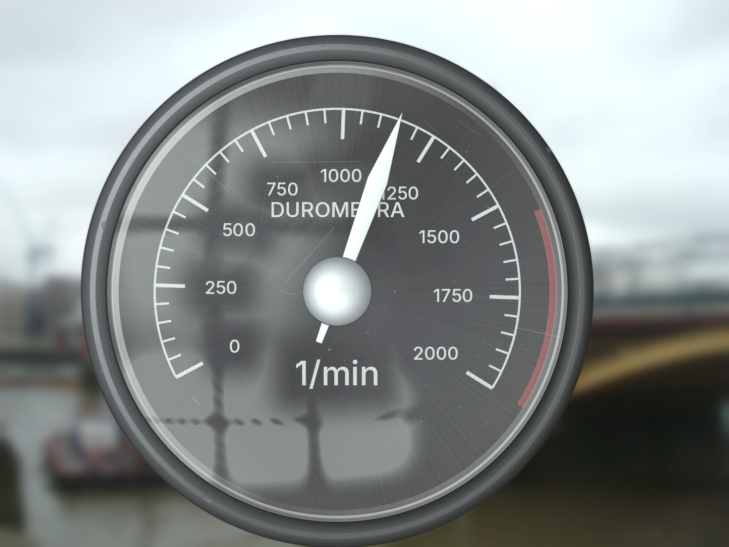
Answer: 1150rpm
